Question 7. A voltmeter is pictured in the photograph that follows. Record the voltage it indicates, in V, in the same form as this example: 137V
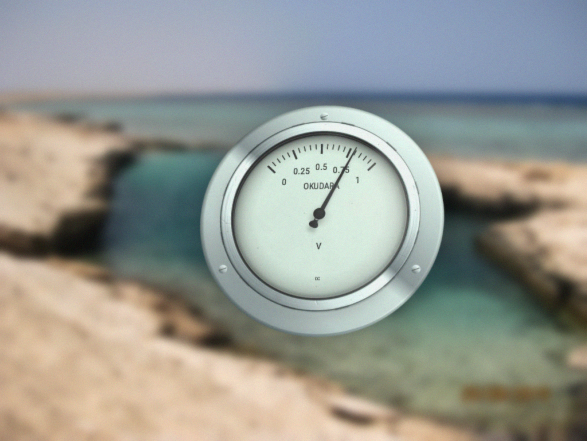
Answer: 0.8V
